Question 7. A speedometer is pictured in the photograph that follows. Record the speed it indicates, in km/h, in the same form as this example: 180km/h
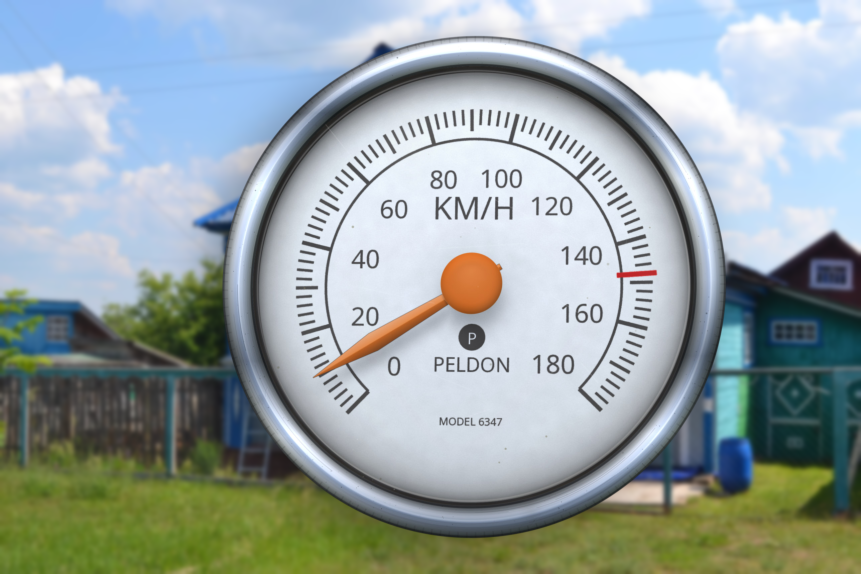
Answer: 10km/h
